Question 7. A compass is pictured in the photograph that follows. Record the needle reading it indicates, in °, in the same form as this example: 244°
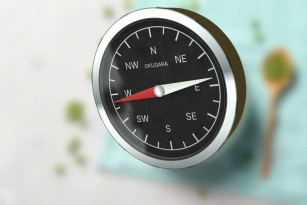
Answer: 262.5°
